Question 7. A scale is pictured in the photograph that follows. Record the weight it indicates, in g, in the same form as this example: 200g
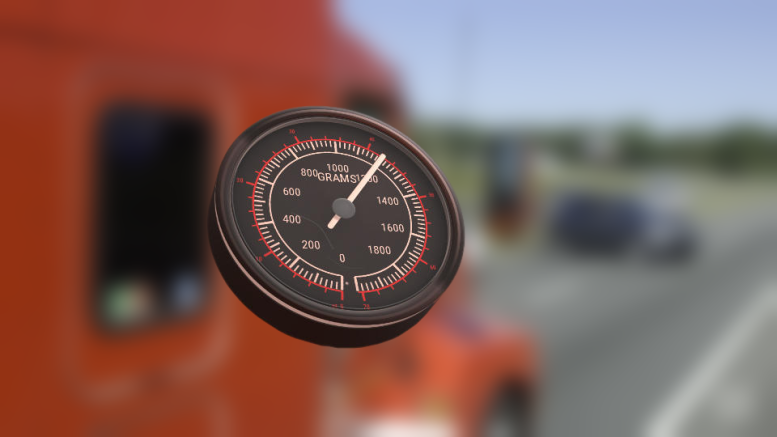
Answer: 1200g
